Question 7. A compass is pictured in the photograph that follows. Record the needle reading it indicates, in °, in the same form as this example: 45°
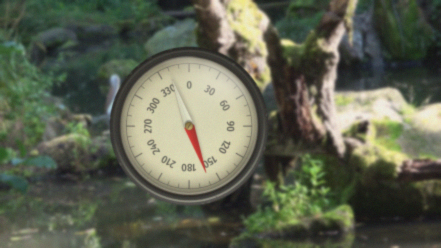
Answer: 160°
